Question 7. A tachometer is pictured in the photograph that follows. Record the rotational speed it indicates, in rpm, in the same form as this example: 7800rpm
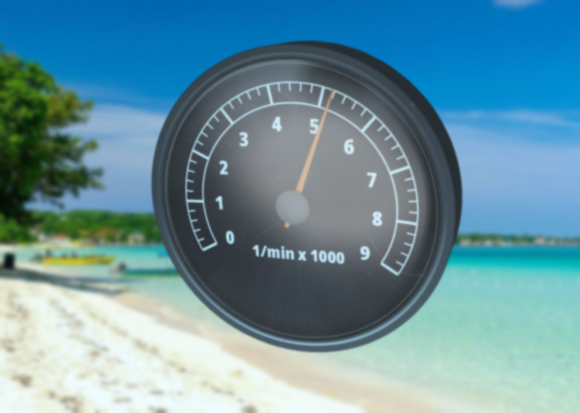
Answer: 5200rpm
